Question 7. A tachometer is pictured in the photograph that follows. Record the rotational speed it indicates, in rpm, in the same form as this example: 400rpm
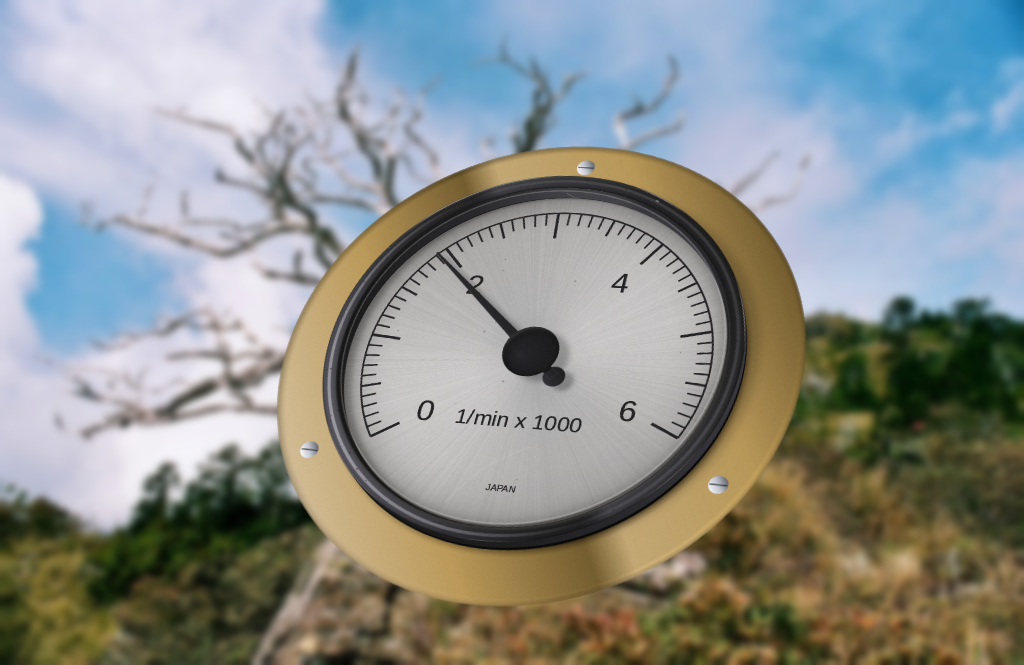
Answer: 1900rpm
